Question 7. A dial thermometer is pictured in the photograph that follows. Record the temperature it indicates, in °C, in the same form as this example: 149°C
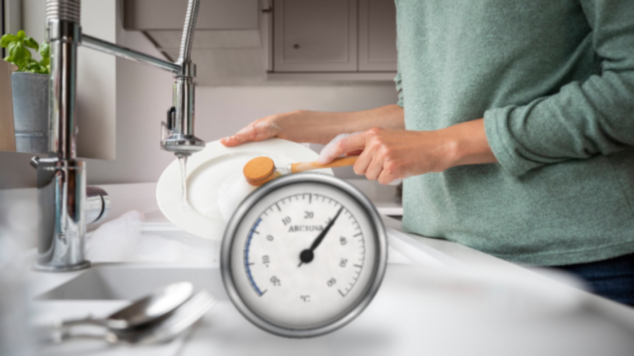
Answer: 30°C
